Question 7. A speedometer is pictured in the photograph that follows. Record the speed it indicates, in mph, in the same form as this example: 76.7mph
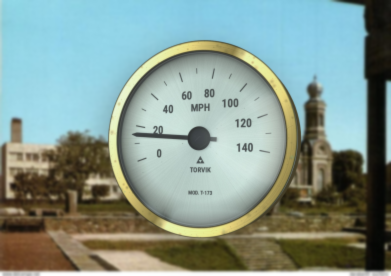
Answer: 15mph
